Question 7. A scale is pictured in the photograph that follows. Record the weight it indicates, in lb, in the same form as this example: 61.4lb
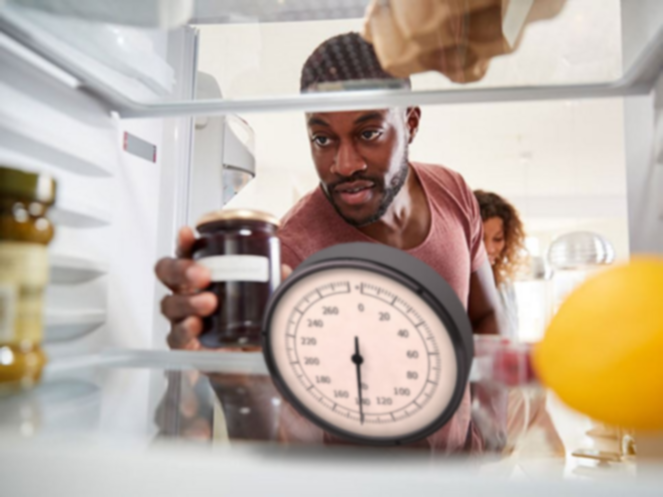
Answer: 140lb
